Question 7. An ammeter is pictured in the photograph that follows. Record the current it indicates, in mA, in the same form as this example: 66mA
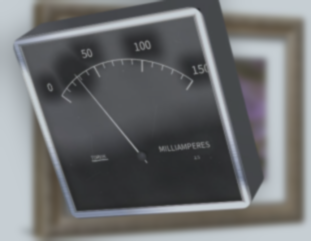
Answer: 30mA
